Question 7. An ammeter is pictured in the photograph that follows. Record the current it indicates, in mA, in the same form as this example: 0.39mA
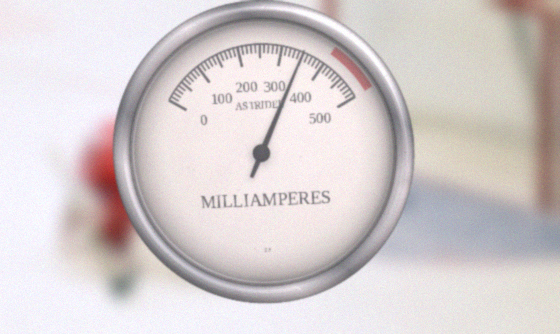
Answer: 350mA
